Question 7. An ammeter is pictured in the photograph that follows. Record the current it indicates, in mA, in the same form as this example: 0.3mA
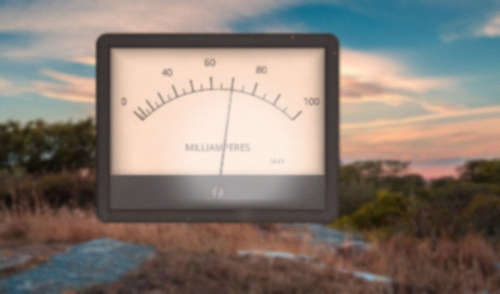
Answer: 70mA
